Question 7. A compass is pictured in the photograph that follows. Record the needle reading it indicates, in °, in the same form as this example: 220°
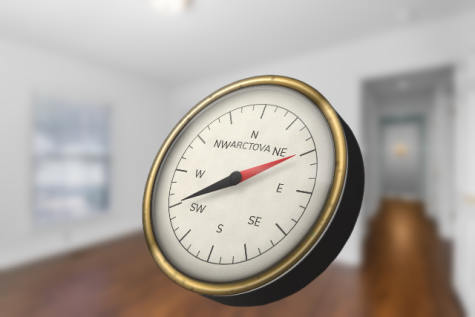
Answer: 60°
